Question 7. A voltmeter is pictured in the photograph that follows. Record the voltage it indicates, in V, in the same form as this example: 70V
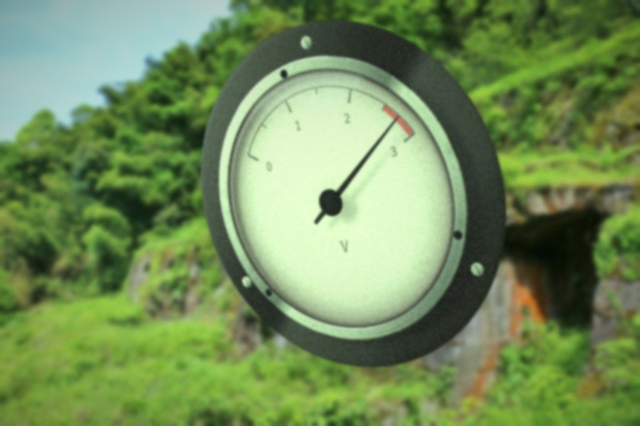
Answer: 2.75V
